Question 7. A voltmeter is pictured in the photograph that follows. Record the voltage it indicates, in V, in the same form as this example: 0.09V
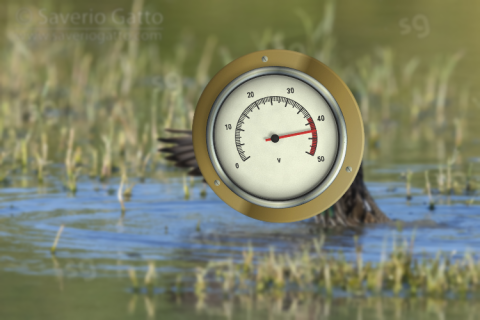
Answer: 42.5V
